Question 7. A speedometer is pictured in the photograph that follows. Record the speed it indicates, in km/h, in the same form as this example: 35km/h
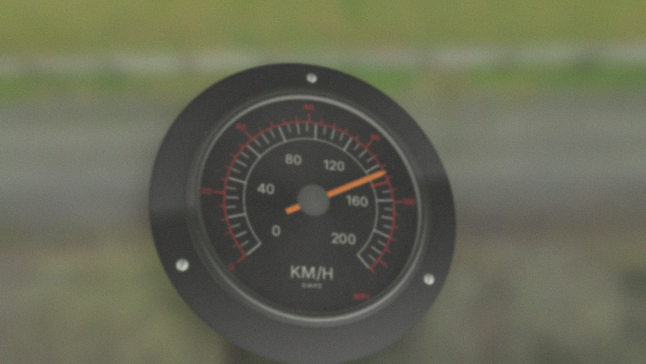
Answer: 145km/h
